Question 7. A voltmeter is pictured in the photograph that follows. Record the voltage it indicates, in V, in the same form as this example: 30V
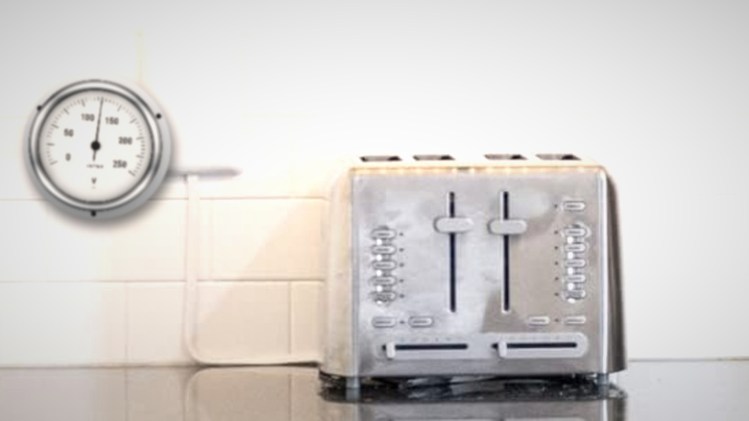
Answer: 125V
